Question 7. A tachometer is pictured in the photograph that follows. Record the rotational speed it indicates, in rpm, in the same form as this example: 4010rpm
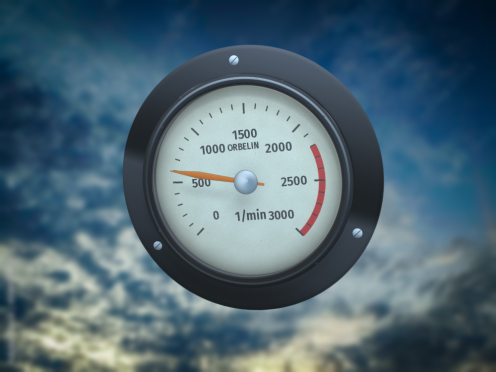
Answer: 600rpm
